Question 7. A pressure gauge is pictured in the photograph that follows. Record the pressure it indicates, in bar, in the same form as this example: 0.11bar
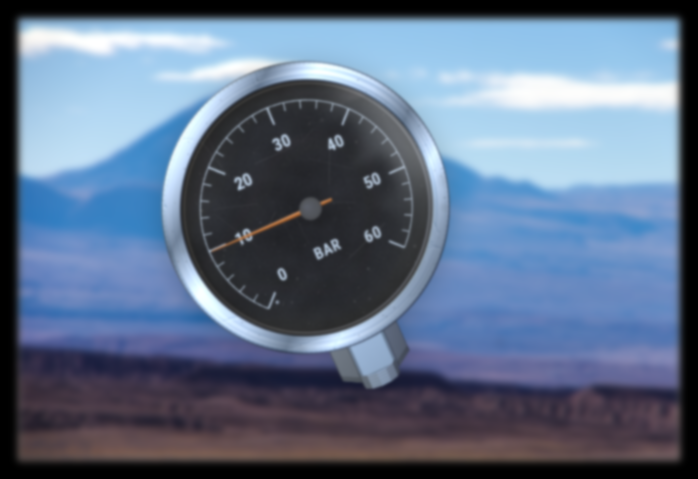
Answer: 10bar
